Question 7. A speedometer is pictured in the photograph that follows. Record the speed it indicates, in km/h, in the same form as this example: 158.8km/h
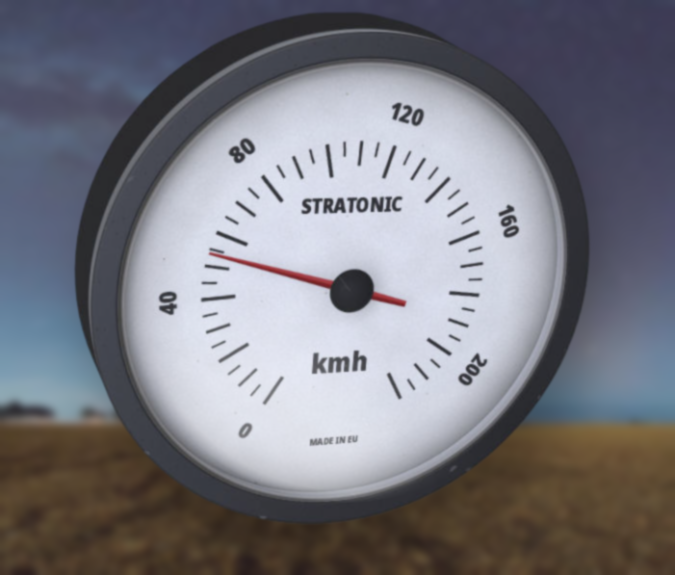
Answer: 55km/h
